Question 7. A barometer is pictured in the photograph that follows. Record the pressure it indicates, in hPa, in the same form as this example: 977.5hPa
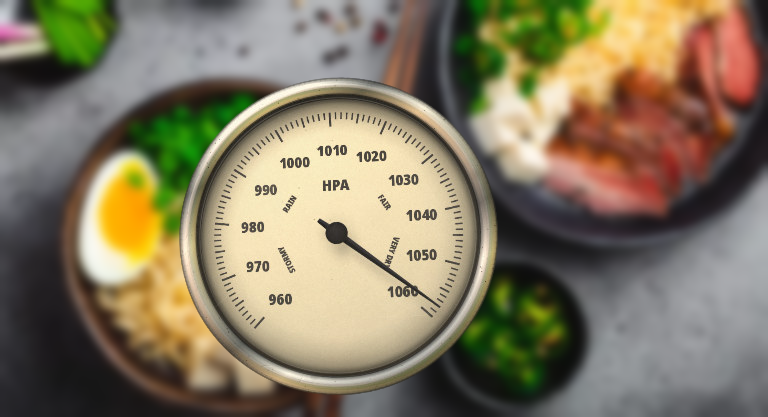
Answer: 1058hPa
